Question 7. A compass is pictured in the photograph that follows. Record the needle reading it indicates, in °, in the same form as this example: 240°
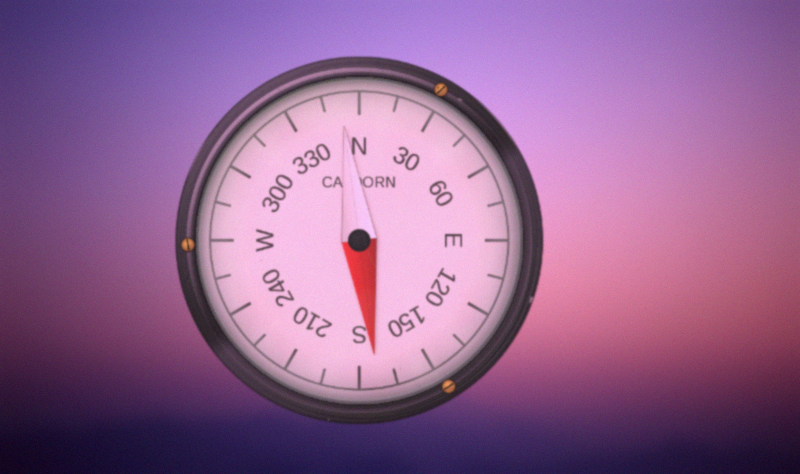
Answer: 172.5°
